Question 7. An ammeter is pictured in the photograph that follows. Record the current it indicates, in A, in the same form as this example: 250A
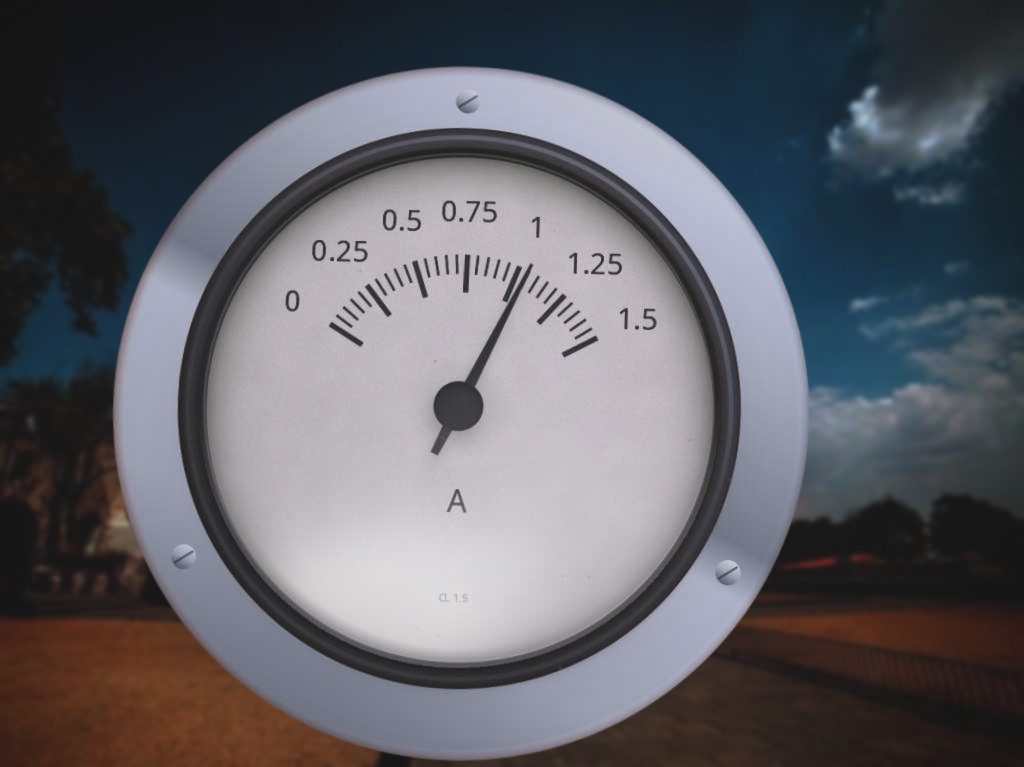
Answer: 1.05A
